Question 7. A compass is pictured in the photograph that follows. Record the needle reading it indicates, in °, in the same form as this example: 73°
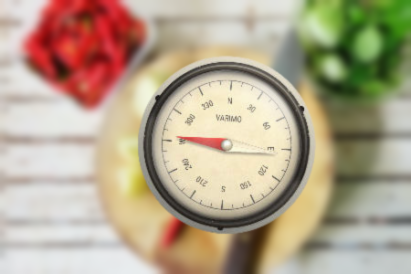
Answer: 275°
